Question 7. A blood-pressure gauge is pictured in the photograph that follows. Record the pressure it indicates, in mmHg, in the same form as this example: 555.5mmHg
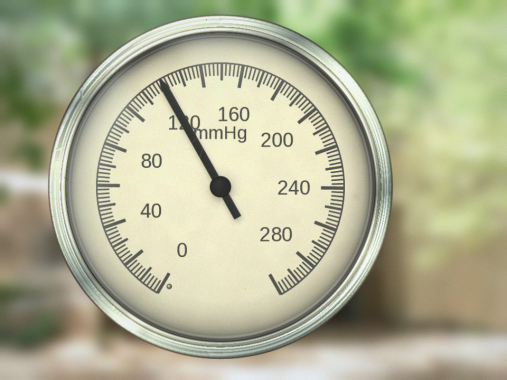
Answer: 120mmHg
